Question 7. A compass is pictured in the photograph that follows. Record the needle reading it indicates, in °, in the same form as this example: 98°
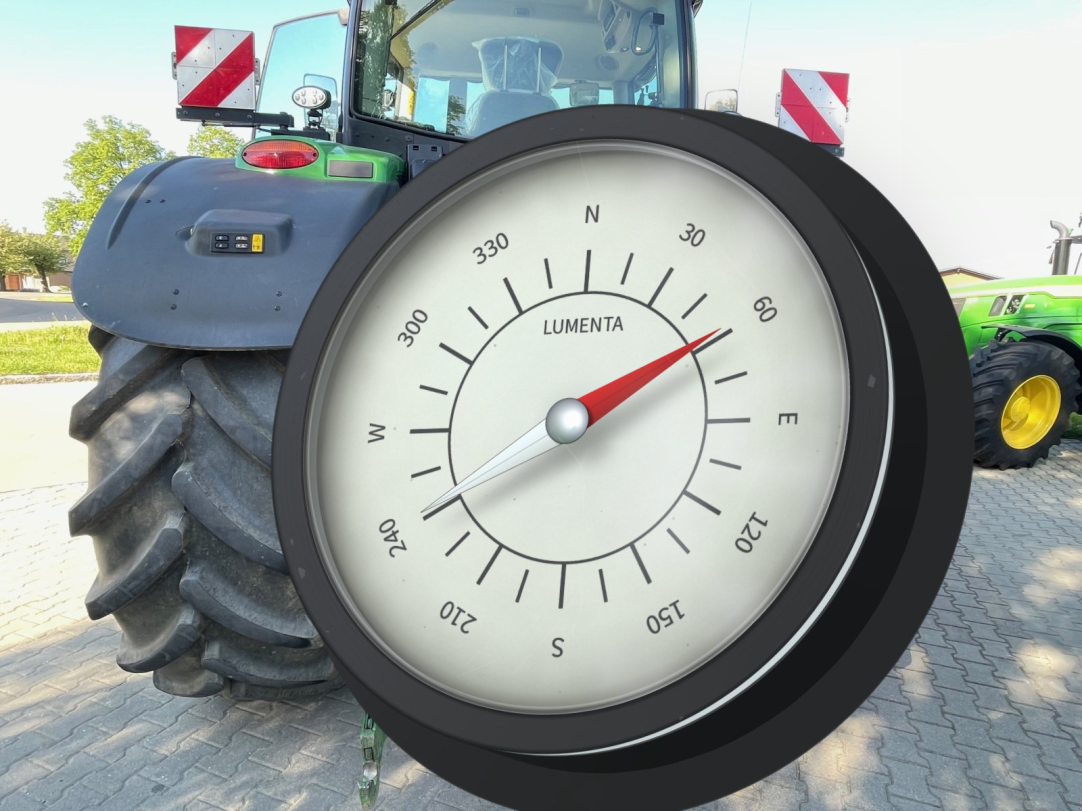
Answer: 60°
